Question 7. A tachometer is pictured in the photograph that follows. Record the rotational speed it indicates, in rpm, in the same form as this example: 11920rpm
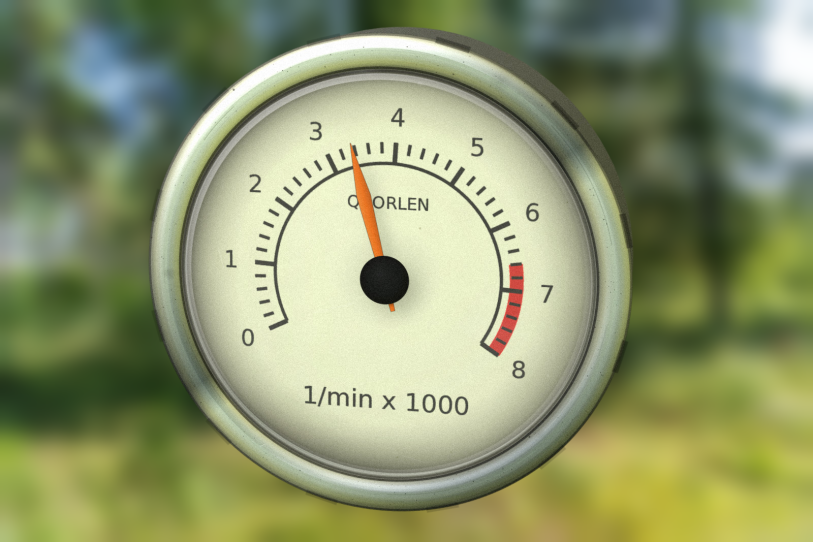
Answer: 3400rpm
